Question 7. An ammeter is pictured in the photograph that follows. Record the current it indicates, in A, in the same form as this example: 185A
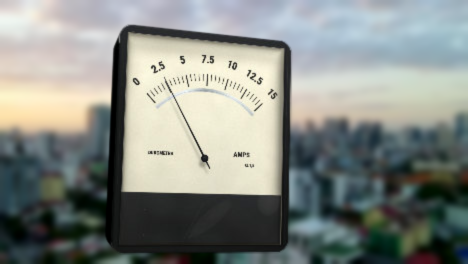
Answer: 2.5A
